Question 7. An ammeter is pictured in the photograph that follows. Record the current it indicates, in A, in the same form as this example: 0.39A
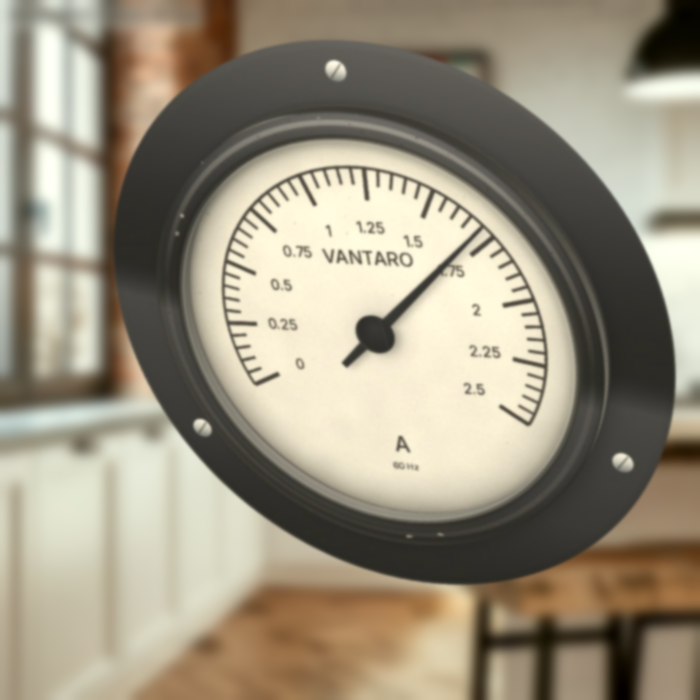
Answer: 1.7A
